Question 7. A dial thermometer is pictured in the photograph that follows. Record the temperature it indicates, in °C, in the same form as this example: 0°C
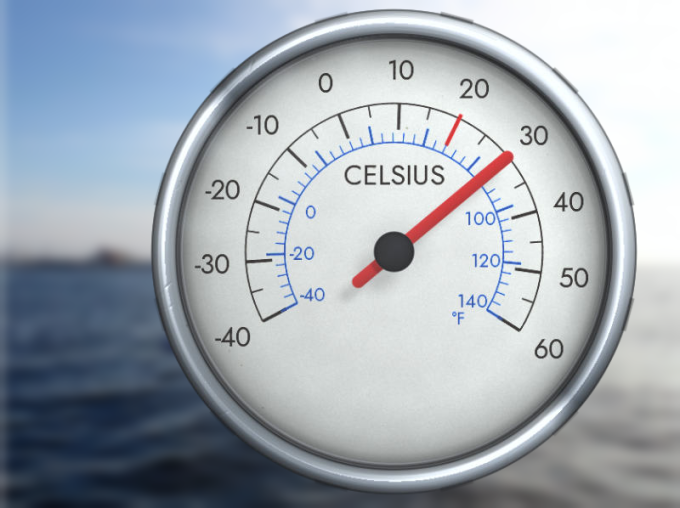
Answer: 30°C
